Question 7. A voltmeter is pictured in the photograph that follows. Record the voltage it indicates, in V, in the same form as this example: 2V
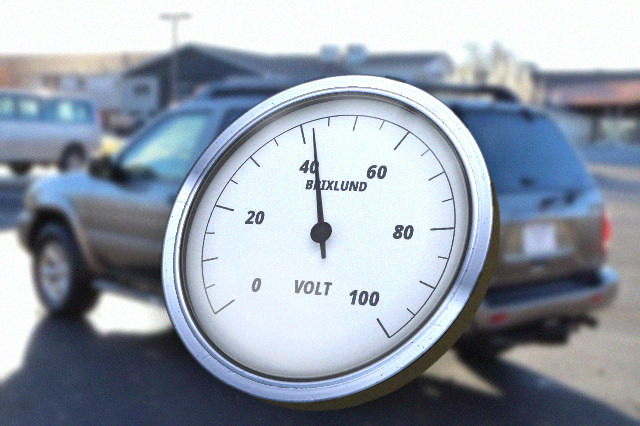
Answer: 42.5V
